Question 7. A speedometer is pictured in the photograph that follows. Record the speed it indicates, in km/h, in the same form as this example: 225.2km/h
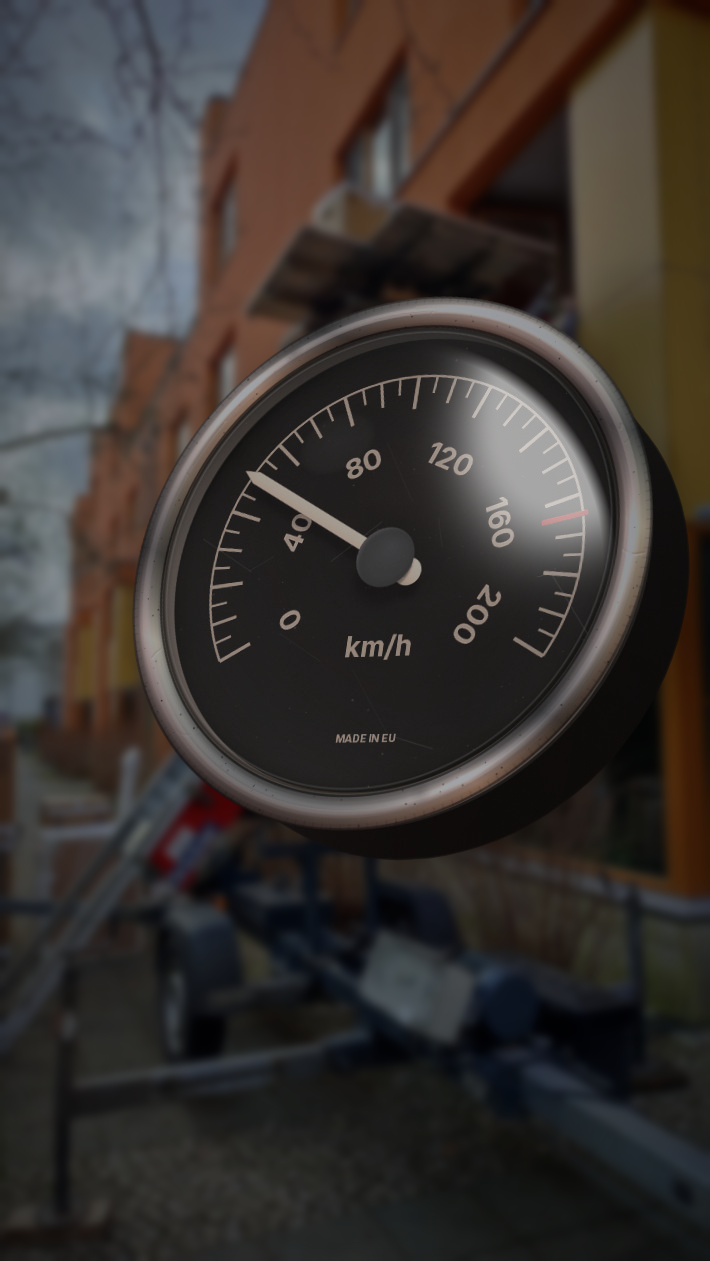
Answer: 50km/h
